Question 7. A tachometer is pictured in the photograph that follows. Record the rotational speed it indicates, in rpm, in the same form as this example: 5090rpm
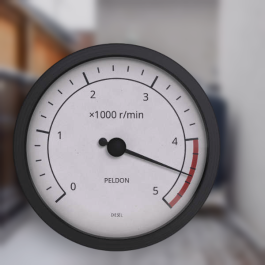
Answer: 4500rpm
